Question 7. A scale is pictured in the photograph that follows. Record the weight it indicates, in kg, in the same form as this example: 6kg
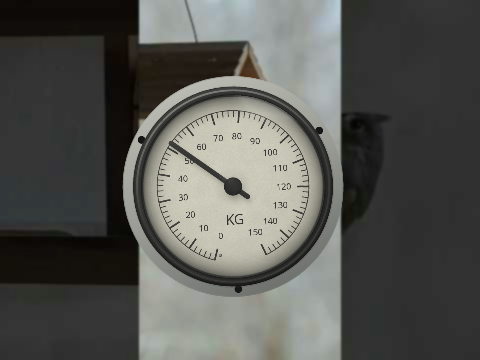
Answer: 52kg
